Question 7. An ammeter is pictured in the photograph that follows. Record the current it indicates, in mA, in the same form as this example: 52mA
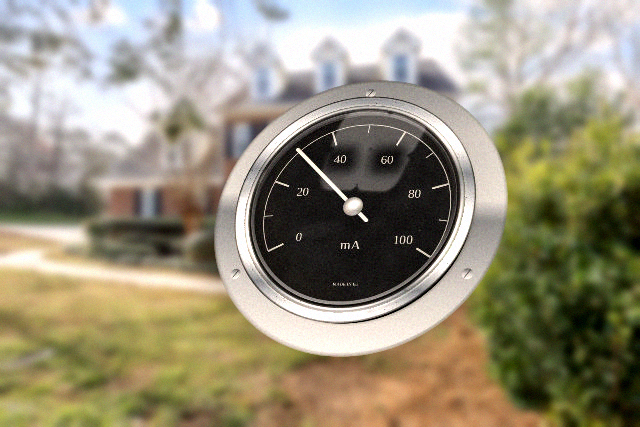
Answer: 30mA
